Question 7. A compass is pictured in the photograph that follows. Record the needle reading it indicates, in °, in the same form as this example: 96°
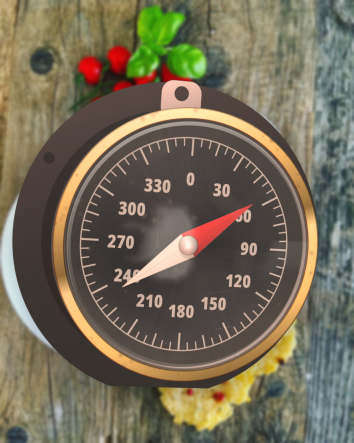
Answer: 55°
